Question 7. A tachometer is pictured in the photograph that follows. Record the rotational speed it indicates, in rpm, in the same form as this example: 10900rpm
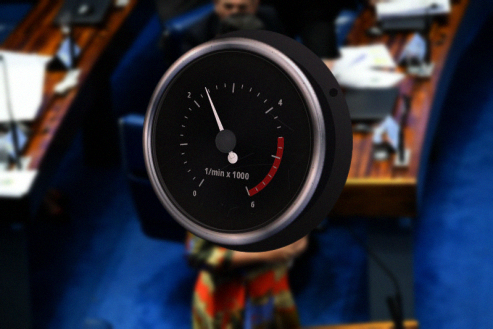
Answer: 2400rpm
